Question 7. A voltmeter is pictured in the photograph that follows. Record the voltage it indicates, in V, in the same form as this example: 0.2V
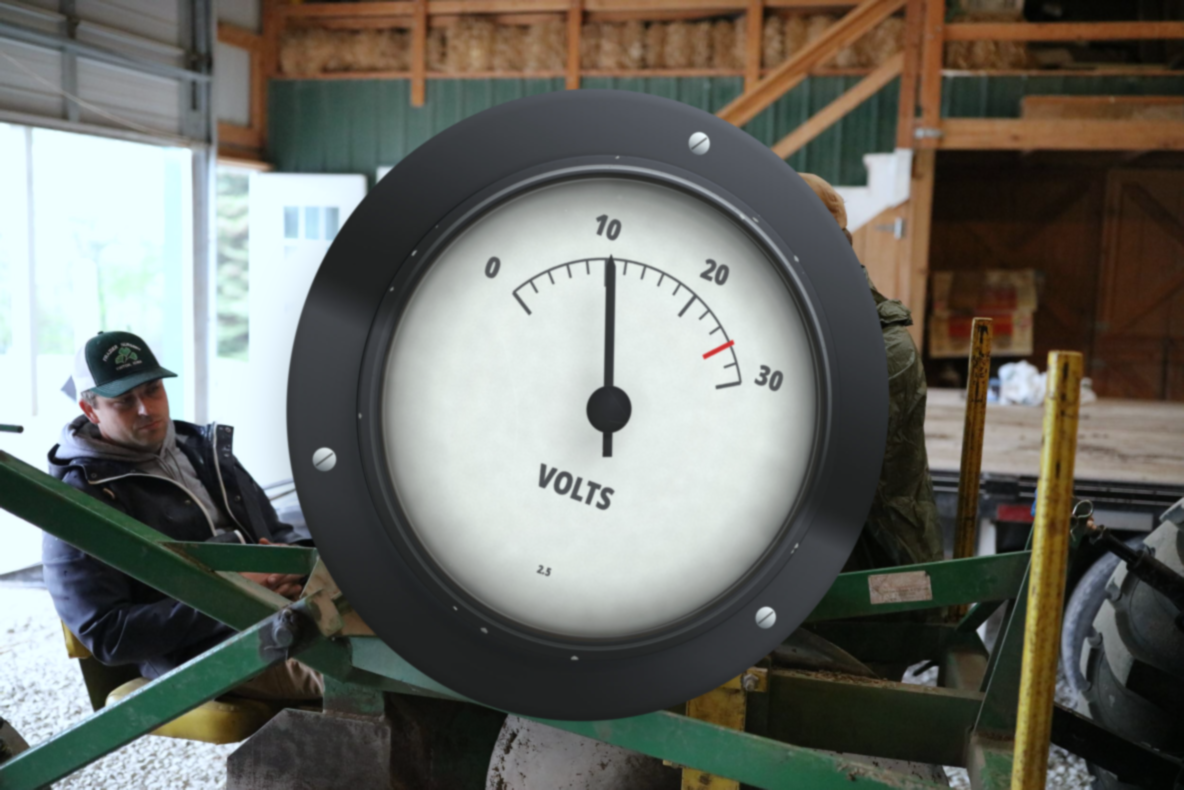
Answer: 10V
